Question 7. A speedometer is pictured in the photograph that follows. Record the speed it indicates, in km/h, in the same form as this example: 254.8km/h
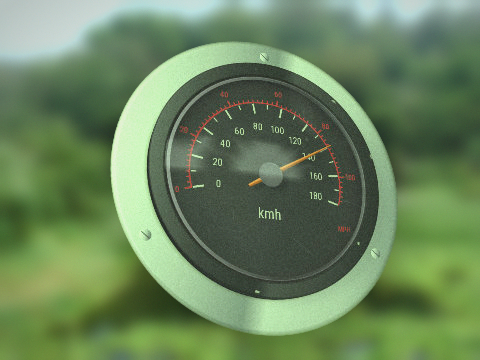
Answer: 140km/h
